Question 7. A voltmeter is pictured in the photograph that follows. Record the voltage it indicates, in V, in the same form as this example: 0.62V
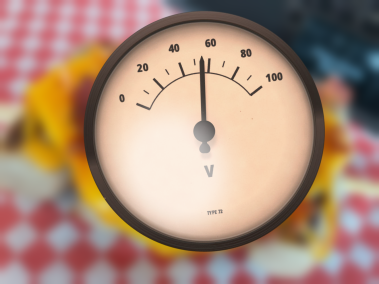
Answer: 55V
